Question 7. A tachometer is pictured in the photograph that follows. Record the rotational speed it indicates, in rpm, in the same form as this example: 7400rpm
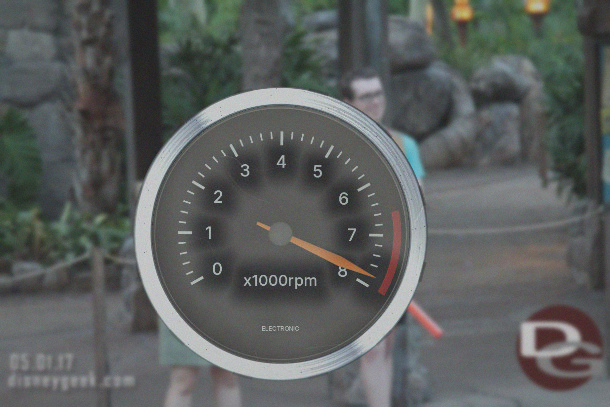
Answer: 7800rpm
